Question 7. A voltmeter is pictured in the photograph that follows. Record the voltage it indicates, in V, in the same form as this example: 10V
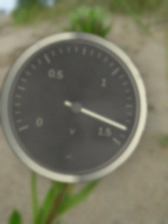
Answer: 1.4V
